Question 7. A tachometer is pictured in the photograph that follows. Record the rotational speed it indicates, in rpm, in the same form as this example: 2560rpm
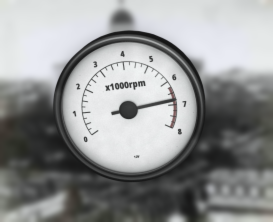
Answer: 6750rpm
